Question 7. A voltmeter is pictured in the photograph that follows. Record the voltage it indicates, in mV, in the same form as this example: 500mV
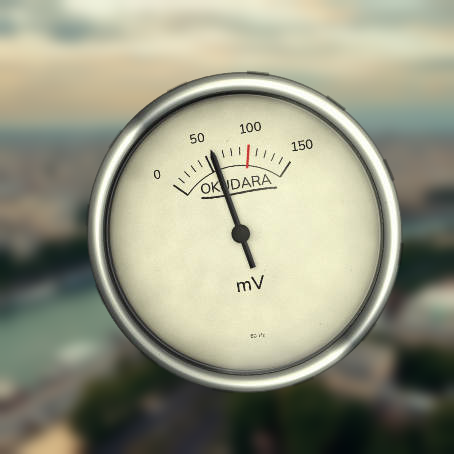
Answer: 60mV
